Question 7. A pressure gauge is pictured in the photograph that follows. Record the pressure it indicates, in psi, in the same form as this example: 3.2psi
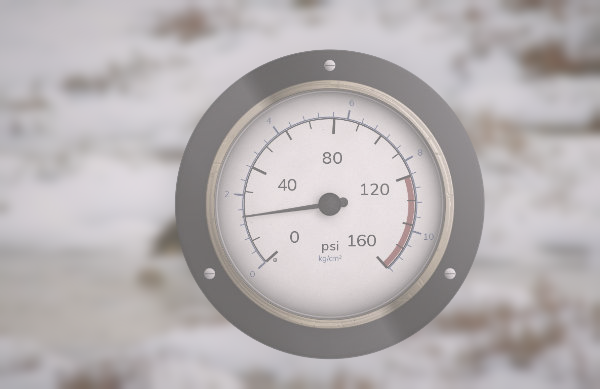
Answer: 20psi
